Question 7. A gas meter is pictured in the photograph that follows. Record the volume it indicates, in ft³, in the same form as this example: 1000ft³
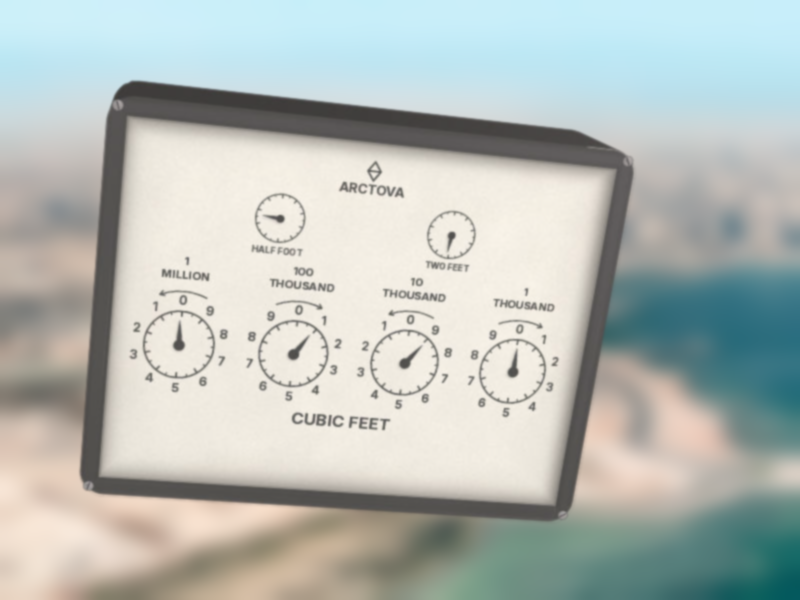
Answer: 9000ft³
